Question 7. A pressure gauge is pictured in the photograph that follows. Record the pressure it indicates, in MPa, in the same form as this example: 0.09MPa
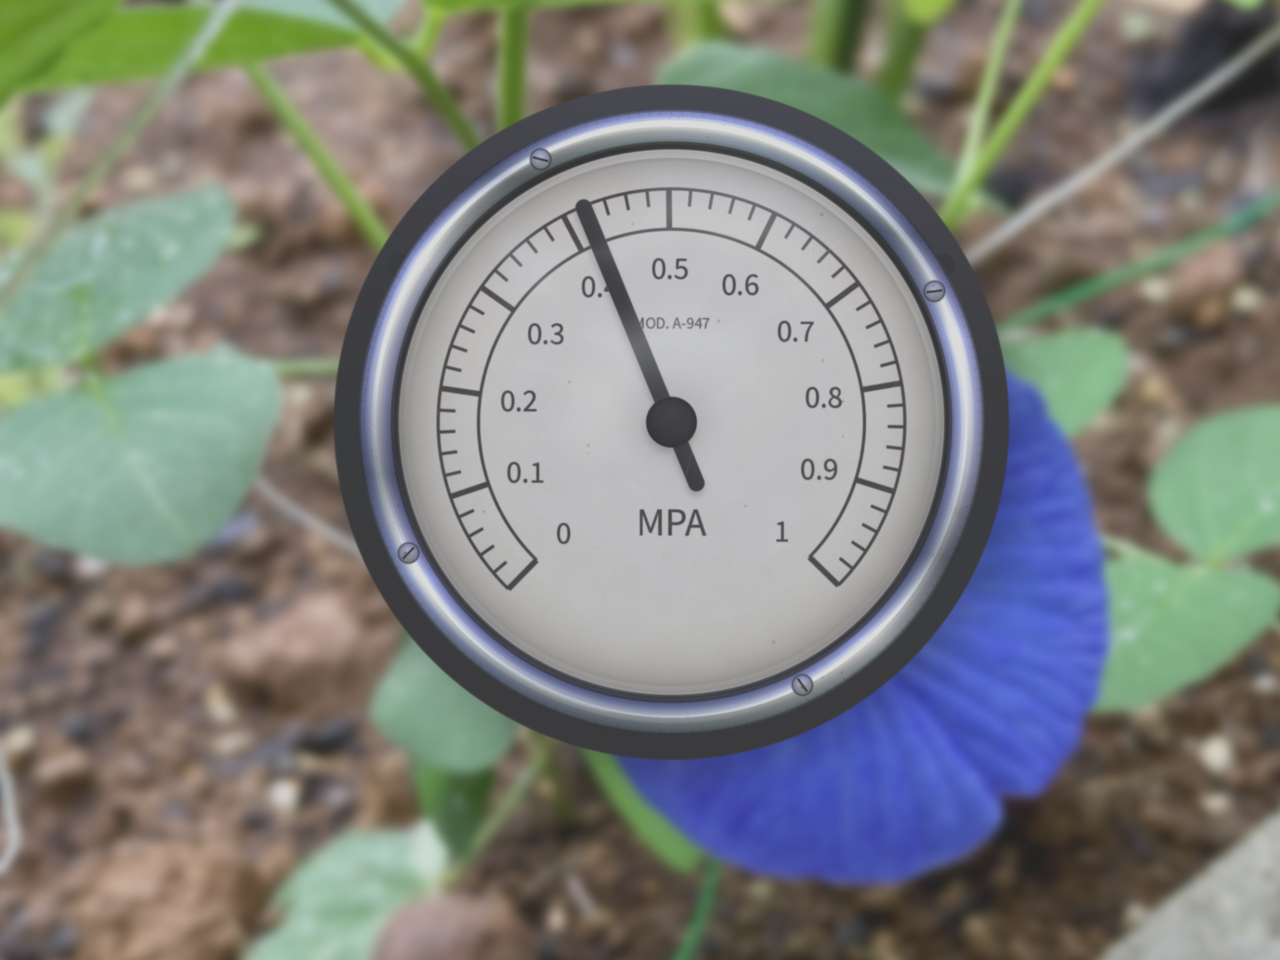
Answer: 0.42MPa
